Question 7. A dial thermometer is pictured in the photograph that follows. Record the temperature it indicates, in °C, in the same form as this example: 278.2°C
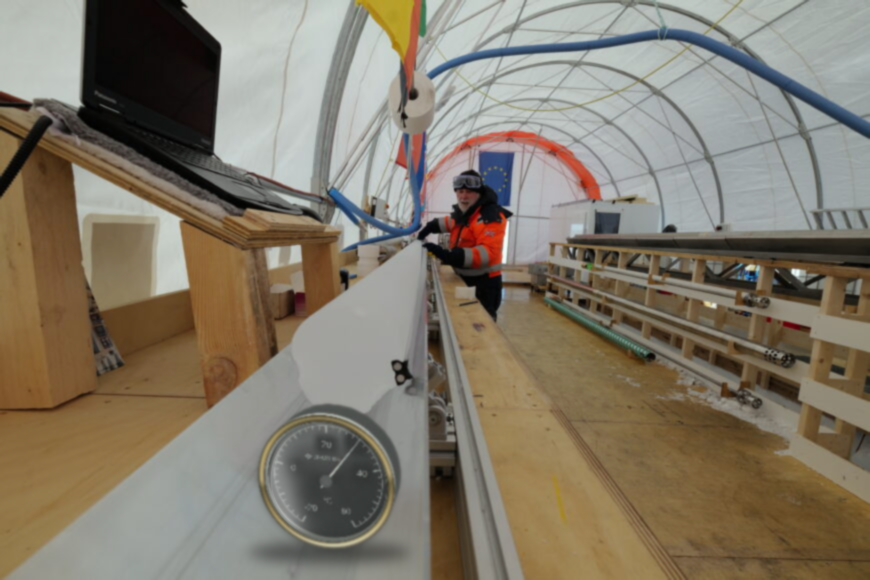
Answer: 30°C
